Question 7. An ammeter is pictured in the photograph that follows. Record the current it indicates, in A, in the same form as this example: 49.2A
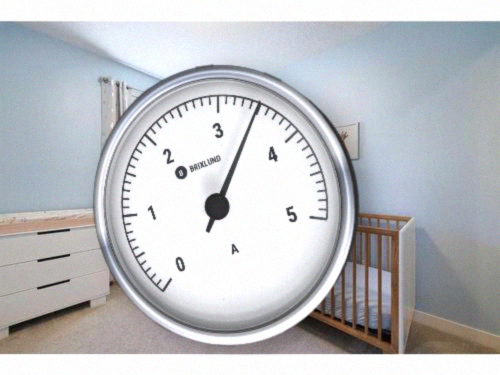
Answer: 3.5A
